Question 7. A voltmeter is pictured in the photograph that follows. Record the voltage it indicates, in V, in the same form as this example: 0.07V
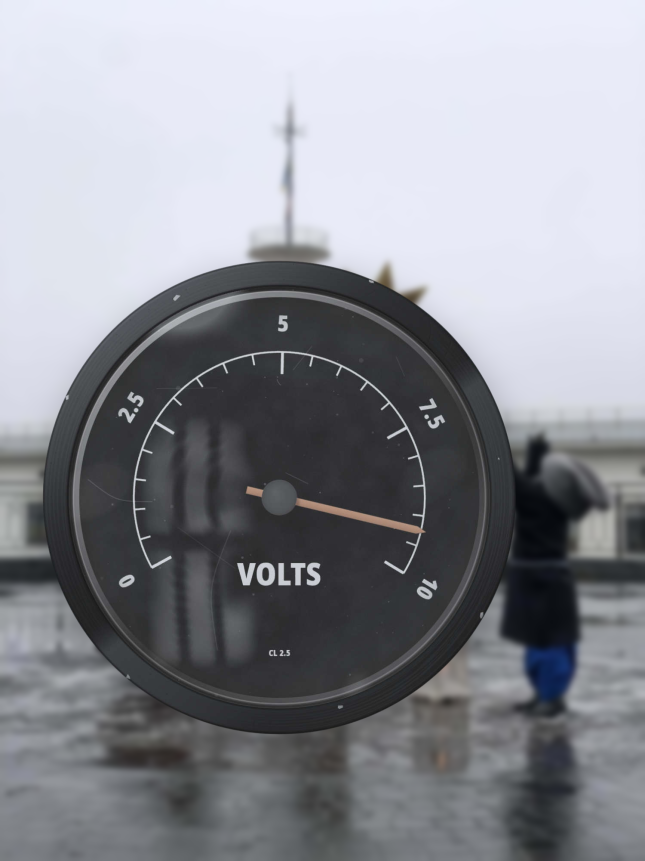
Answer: 9.25V
